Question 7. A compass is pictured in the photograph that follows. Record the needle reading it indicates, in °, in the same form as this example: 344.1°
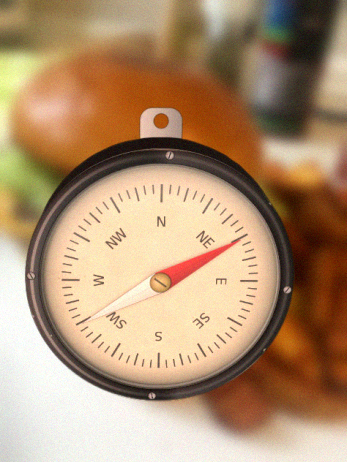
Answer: 60°
